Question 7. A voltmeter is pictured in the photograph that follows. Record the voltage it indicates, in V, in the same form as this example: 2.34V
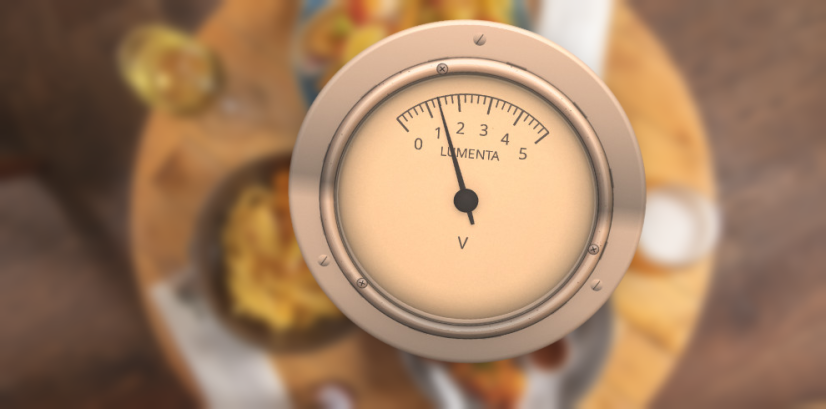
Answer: 1.4V
